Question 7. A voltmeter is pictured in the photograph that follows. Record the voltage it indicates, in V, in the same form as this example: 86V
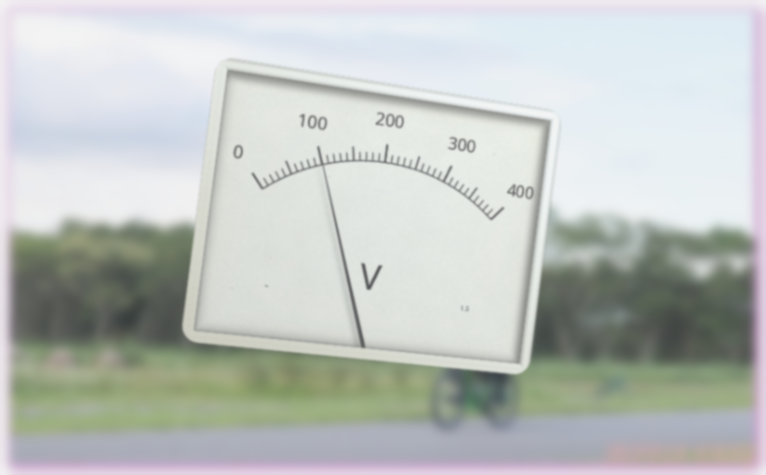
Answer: 100V
